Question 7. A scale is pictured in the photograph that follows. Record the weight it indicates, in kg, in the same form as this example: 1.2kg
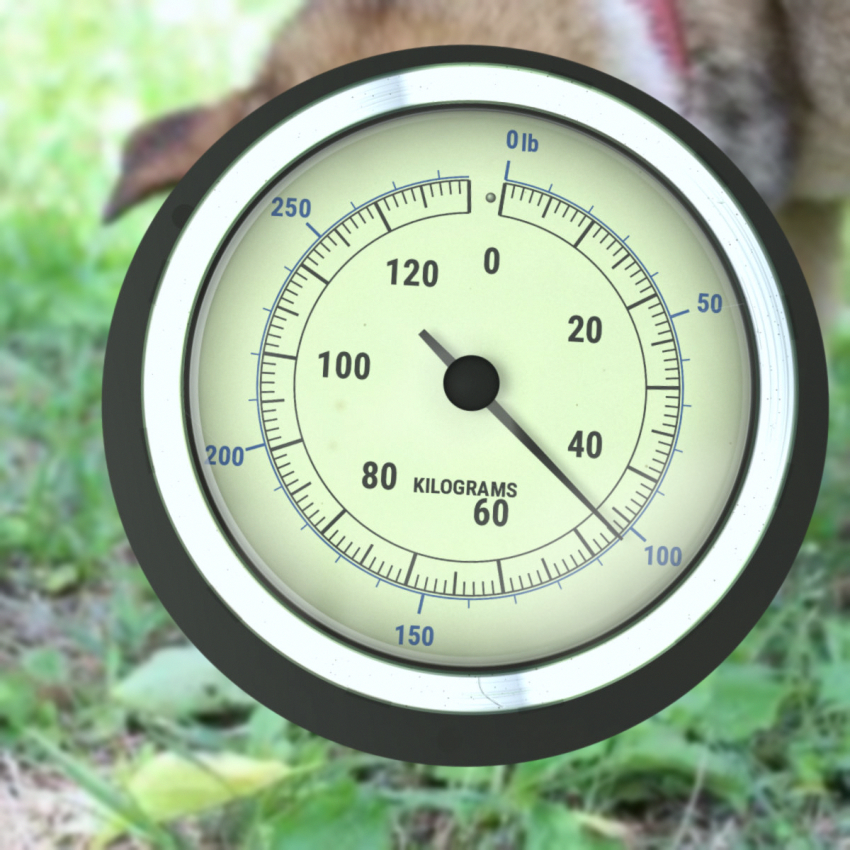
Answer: 47kg
